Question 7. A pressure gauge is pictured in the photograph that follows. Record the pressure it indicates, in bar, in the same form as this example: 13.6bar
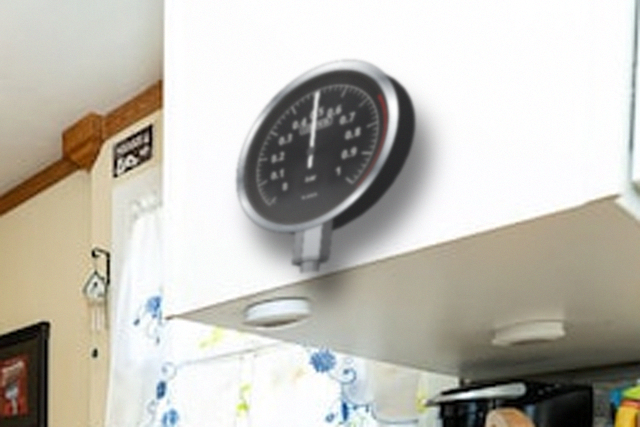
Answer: 0.5bar
